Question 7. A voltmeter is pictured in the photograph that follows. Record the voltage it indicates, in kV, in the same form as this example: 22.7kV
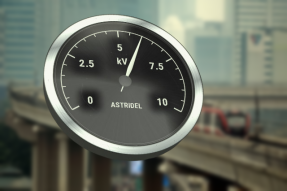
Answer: 6kV
